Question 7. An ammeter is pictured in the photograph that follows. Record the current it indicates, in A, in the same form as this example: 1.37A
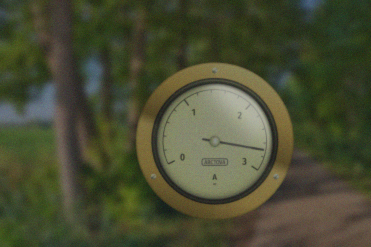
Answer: 2.7A
